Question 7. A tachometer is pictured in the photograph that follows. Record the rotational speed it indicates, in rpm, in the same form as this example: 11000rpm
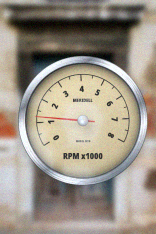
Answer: 1250rpm
